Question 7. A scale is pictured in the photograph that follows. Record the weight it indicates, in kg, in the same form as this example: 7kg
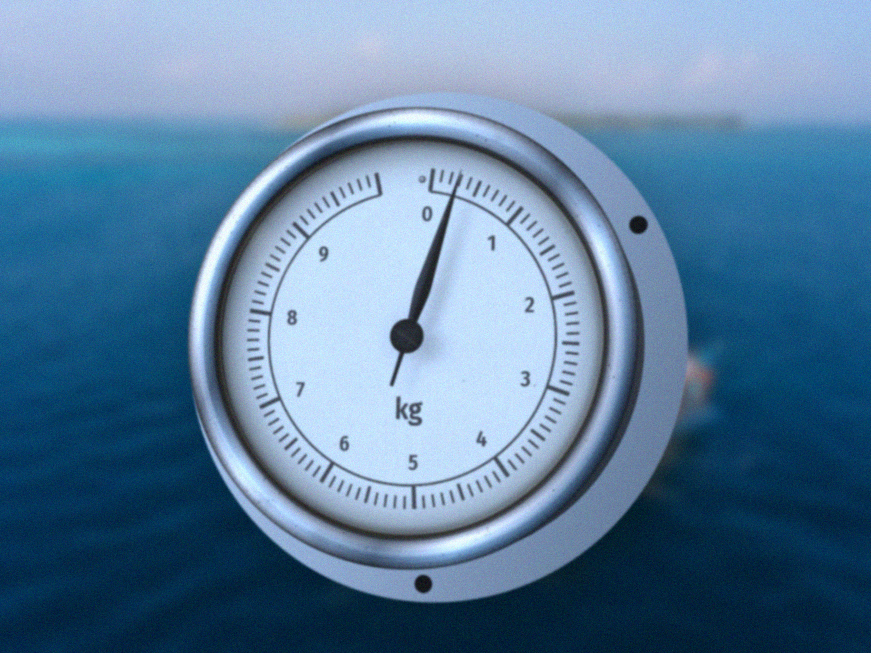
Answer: 0.3kg
